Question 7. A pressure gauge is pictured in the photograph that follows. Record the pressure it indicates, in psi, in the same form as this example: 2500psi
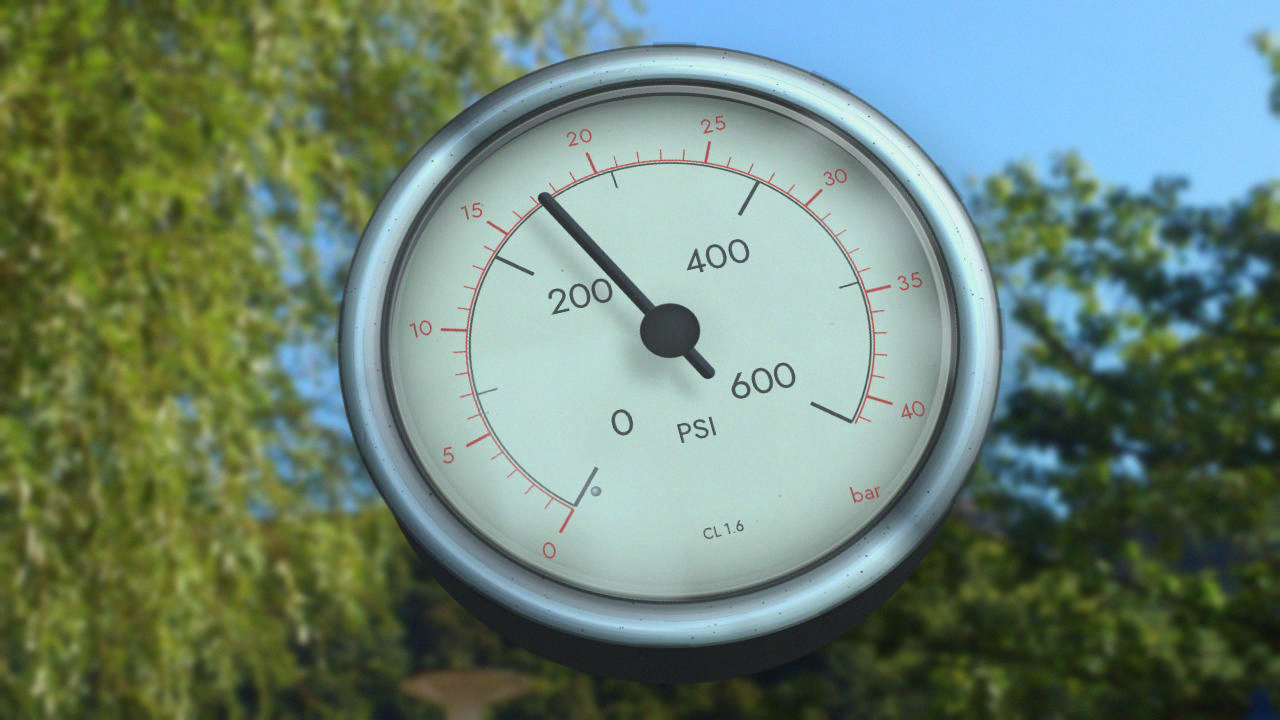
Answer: 250psi
